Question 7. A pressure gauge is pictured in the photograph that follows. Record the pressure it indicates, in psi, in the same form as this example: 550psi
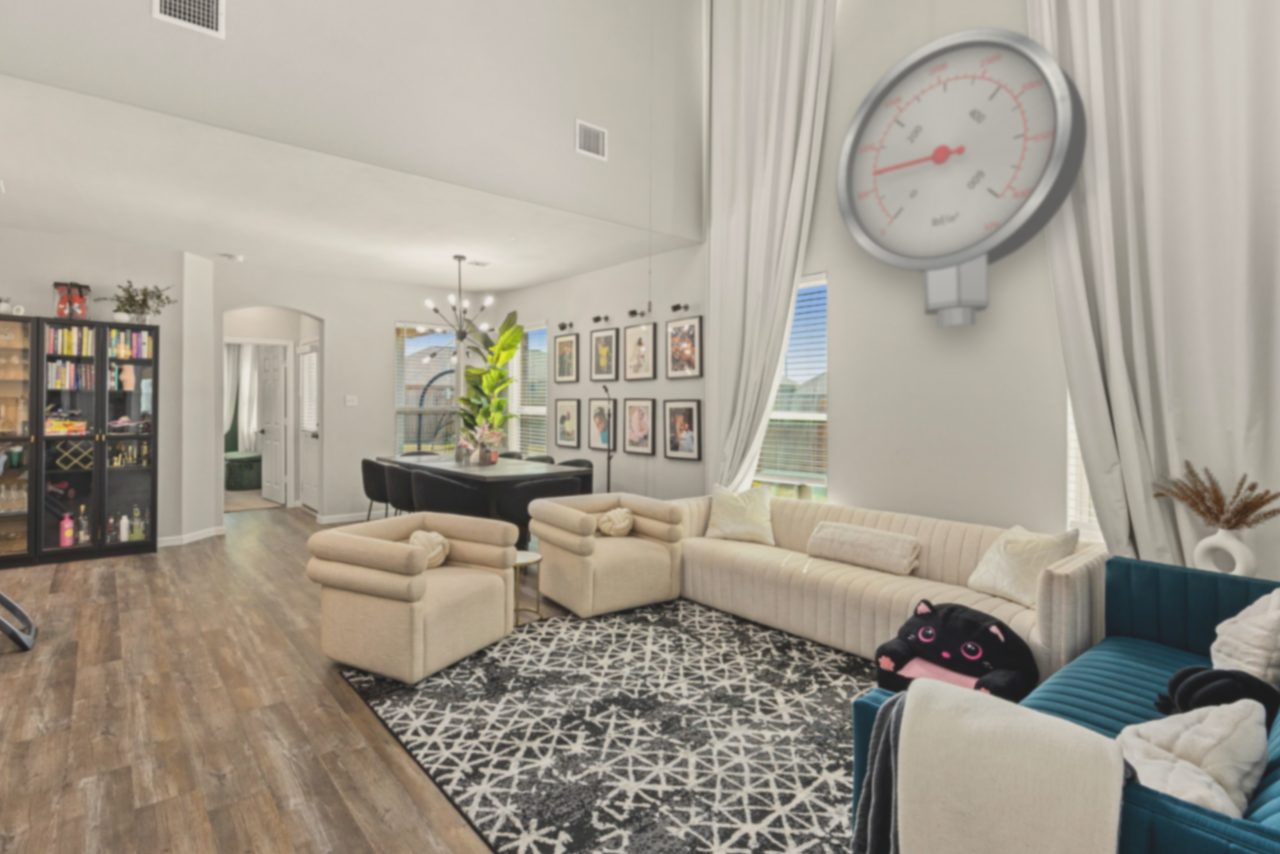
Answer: 100psi
